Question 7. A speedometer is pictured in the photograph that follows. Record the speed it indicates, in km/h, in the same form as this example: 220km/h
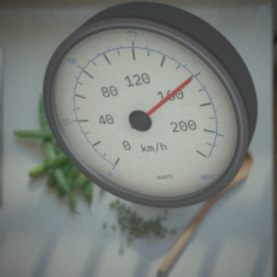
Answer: 160km/h
